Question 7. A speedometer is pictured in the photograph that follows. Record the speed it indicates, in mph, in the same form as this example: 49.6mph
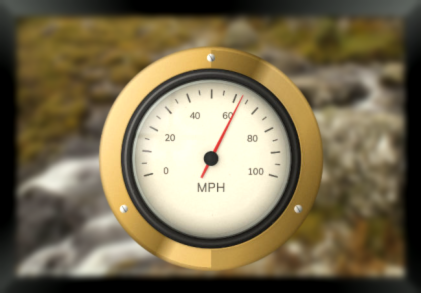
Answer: 62.5mph
